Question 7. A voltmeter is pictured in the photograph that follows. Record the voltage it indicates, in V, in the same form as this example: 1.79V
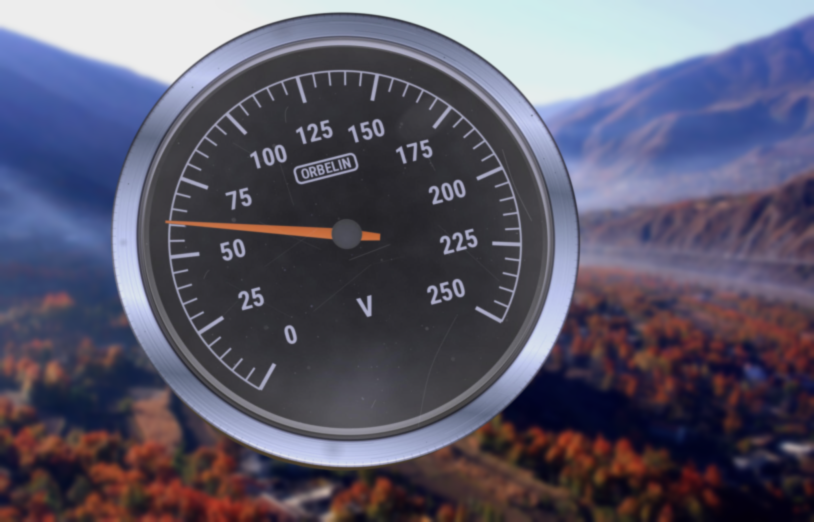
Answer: 60V
